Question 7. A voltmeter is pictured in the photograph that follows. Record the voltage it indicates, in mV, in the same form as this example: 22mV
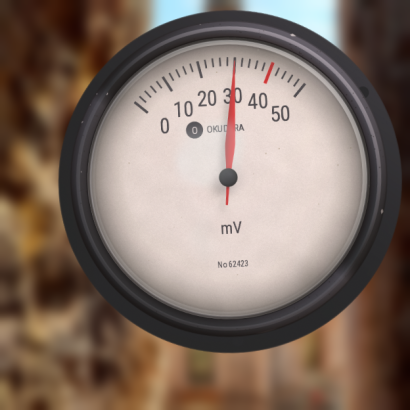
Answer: 30mV
